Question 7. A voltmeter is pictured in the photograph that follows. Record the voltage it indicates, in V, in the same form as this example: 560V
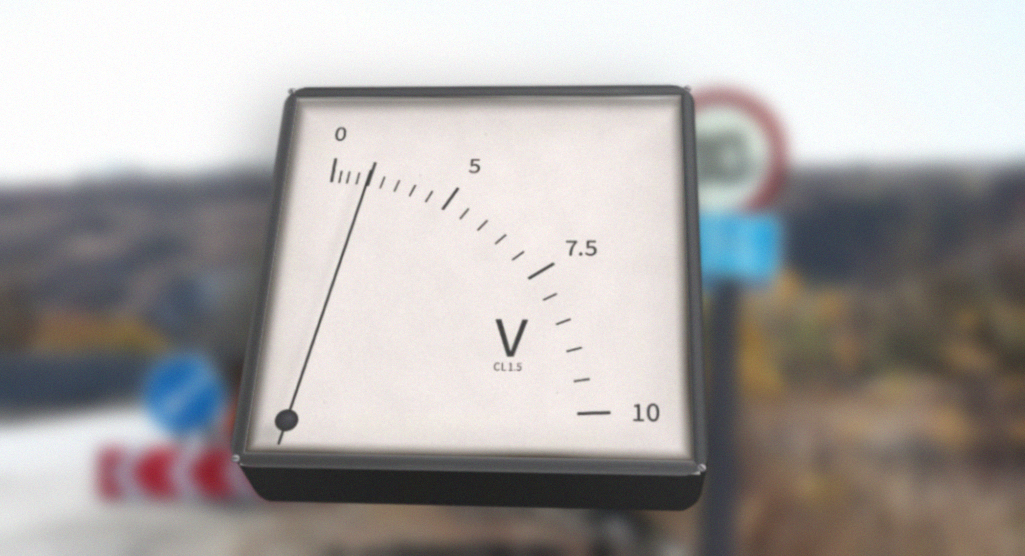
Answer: 2.5V
